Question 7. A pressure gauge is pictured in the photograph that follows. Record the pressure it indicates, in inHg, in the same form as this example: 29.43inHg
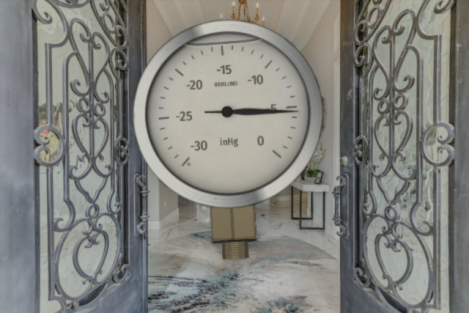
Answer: -4.5inHg
